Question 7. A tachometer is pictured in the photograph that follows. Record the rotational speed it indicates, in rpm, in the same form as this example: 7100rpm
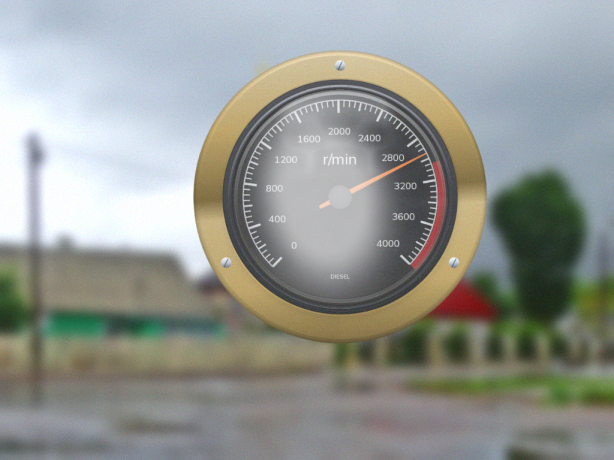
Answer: 2950rpm
